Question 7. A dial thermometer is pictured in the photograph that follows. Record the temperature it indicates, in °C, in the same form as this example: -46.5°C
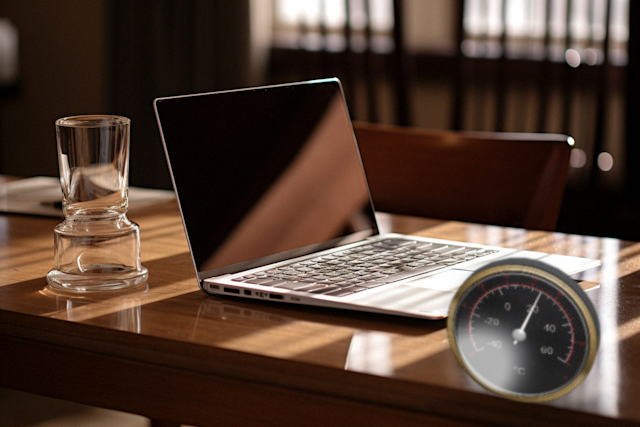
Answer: 20°C
